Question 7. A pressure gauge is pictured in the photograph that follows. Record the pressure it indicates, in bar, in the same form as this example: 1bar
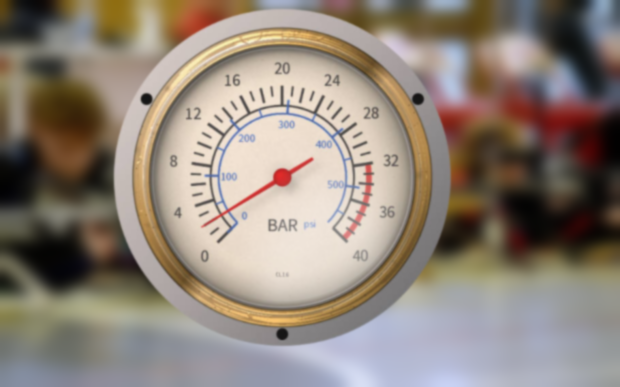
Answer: 2bar
